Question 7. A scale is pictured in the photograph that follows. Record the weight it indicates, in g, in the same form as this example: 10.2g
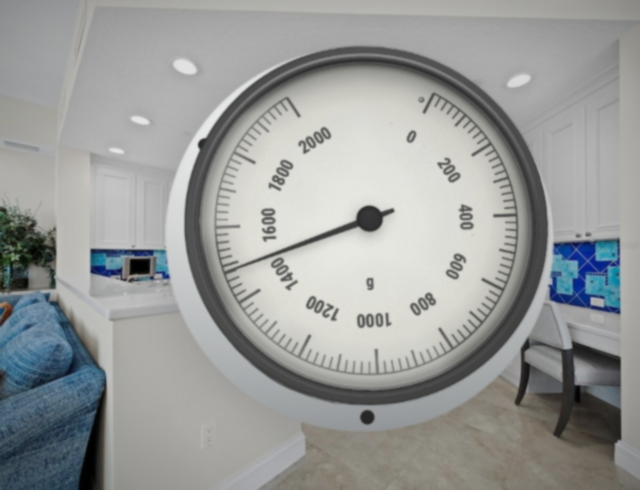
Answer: 1480g
